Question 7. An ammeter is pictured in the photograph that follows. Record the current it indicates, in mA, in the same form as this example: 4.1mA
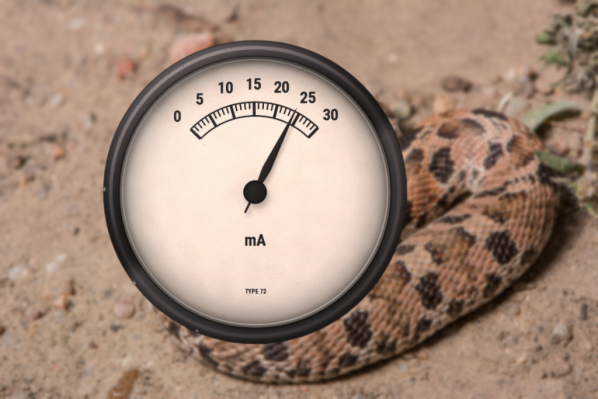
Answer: 24mA
